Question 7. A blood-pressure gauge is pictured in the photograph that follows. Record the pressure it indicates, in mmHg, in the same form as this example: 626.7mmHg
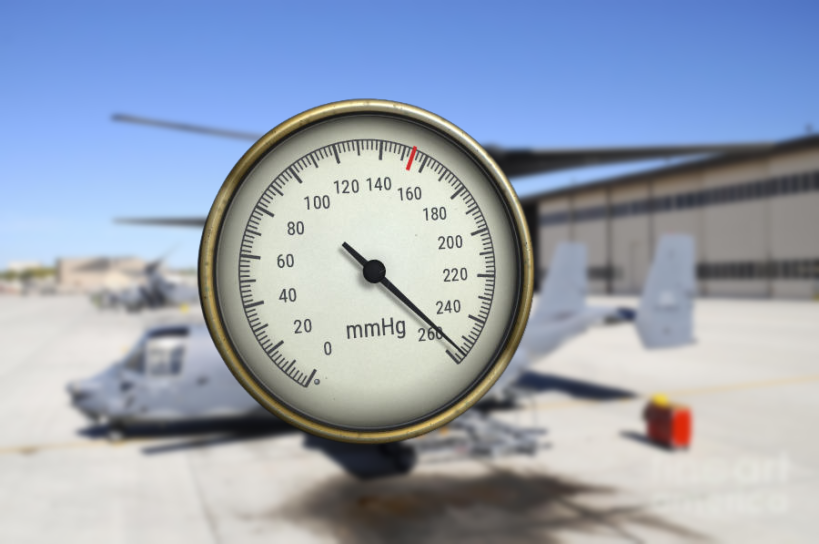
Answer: 256mmHg
